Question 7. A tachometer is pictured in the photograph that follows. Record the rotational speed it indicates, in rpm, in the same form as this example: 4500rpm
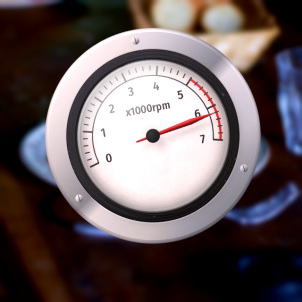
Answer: 6200rpm
